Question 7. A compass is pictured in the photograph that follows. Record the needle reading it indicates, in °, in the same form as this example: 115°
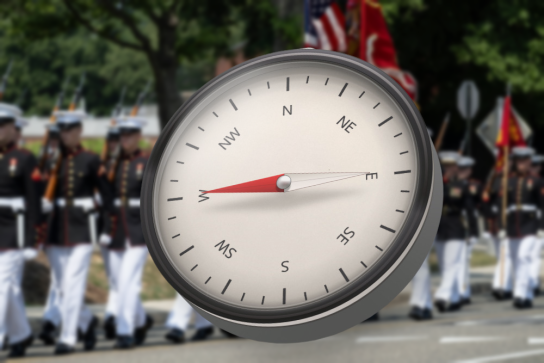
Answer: 270°
